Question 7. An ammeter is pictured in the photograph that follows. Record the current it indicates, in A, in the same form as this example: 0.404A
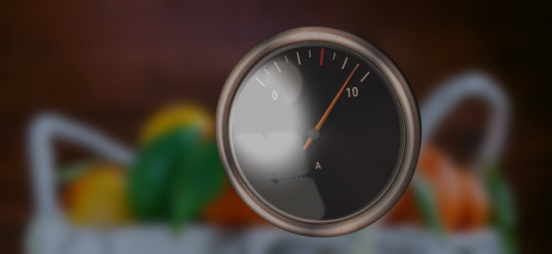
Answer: 9A
